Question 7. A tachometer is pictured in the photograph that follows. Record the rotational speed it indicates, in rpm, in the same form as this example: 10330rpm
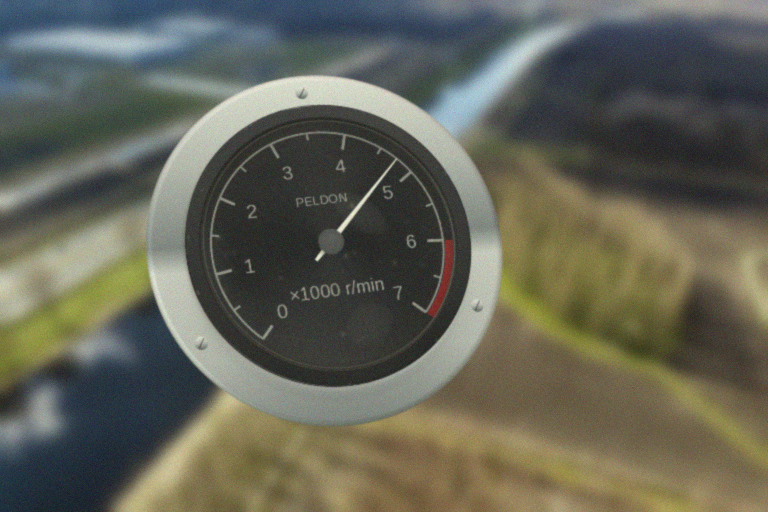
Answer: 4750rpm
